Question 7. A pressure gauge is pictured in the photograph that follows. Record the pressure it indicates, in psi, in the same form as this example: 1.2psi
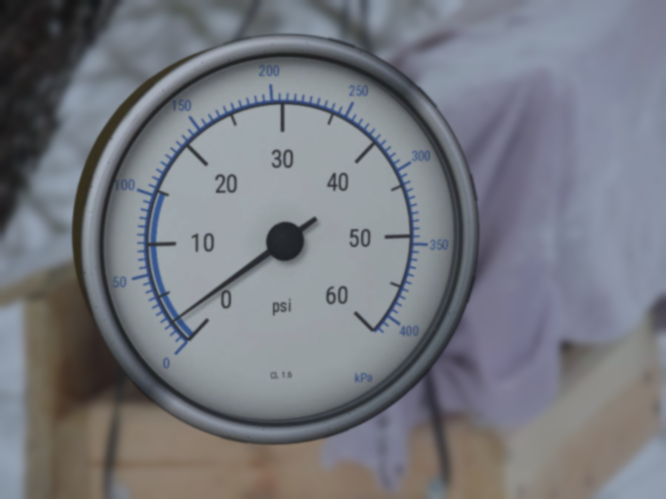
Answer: 2.5psi
